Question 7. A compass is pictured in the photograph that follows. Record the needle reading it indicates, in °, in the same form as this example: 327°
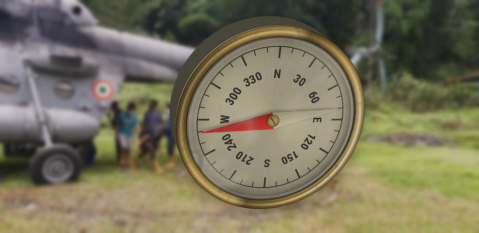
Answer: 260°
